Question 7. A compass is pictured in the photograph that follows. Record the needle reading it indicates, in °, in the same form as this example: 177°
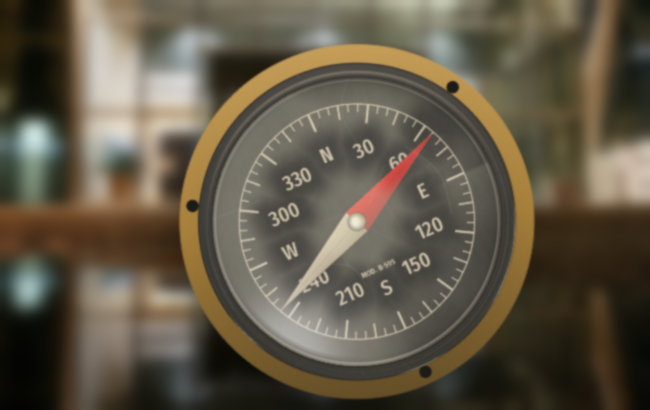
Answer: 65°
